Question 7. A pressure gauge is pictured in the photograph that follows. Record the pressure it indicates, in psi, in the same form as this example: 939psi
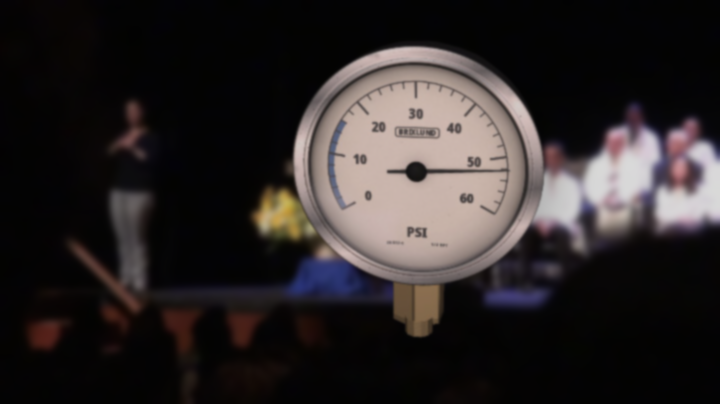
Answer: 52psi
